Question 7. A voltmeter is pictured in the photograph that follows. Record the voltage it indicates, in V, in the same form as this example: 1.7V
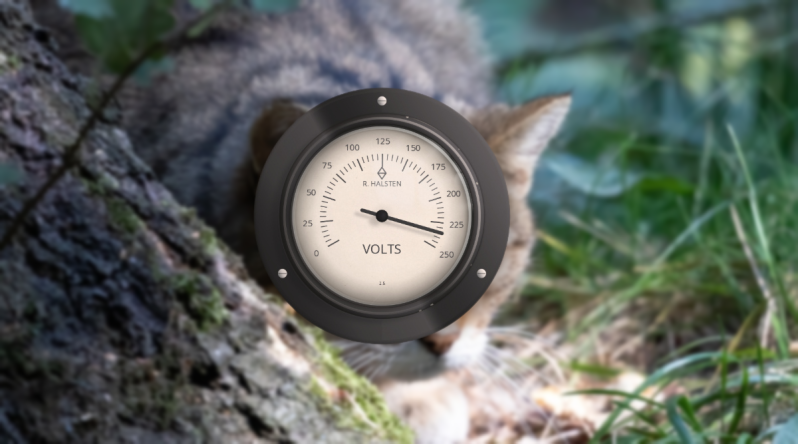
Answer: 235V
